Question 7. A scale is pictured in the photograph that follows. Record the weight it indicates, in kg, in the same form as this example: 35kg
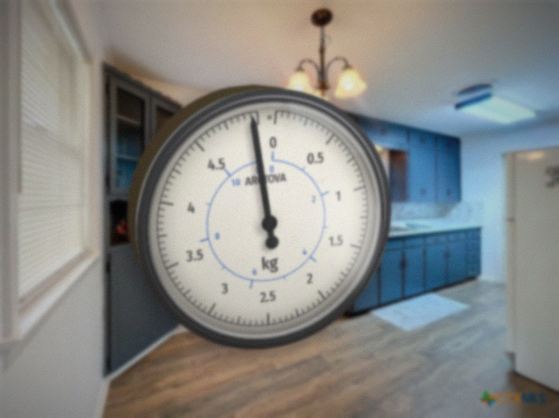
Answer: 4.95kg
